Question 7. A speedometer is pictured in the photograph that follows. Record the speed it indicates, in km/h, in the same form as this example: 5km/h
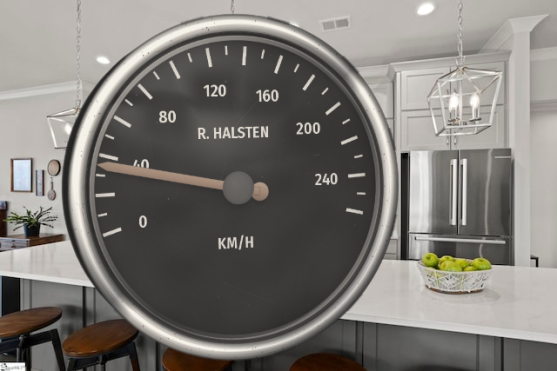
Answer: 35km/h
